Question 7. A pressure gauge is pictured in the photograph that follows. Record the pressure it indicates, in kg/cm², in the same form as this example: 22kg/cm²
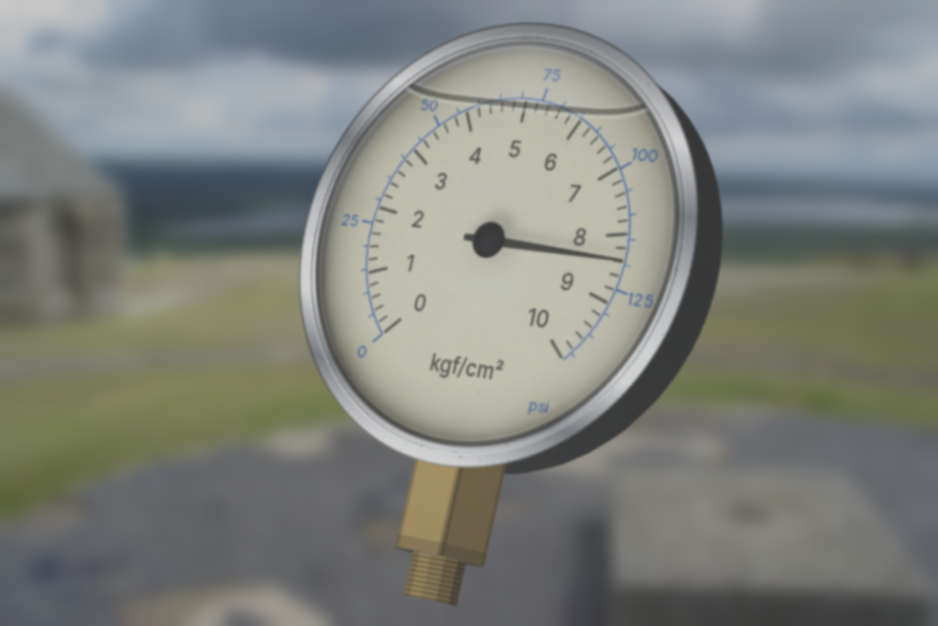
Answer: 8.4kg/cm²
